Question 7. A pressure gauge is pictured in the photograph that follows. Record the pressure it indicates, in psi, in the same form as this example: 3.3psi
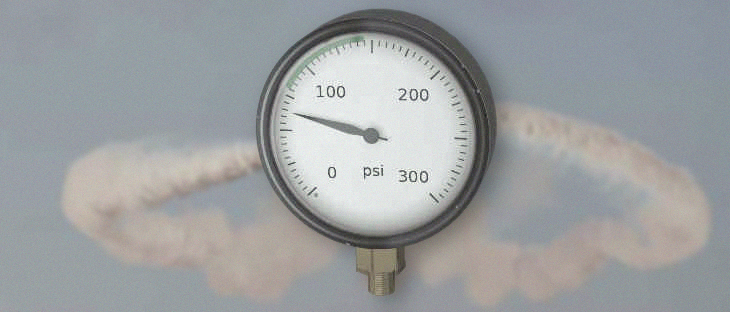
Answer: 65psi
